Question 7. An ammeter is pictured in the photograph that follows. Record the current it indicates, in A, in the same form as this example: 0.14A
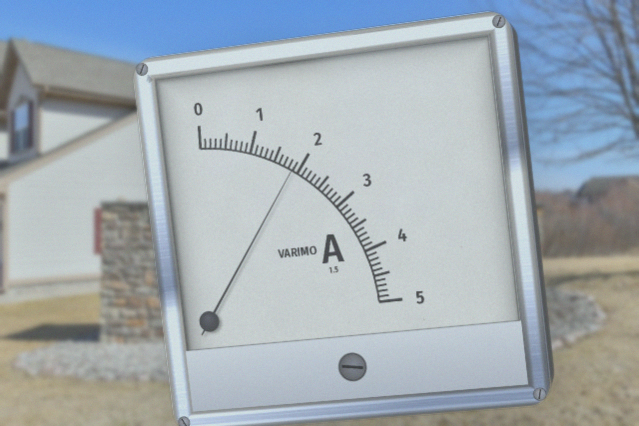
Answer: 1.9A
